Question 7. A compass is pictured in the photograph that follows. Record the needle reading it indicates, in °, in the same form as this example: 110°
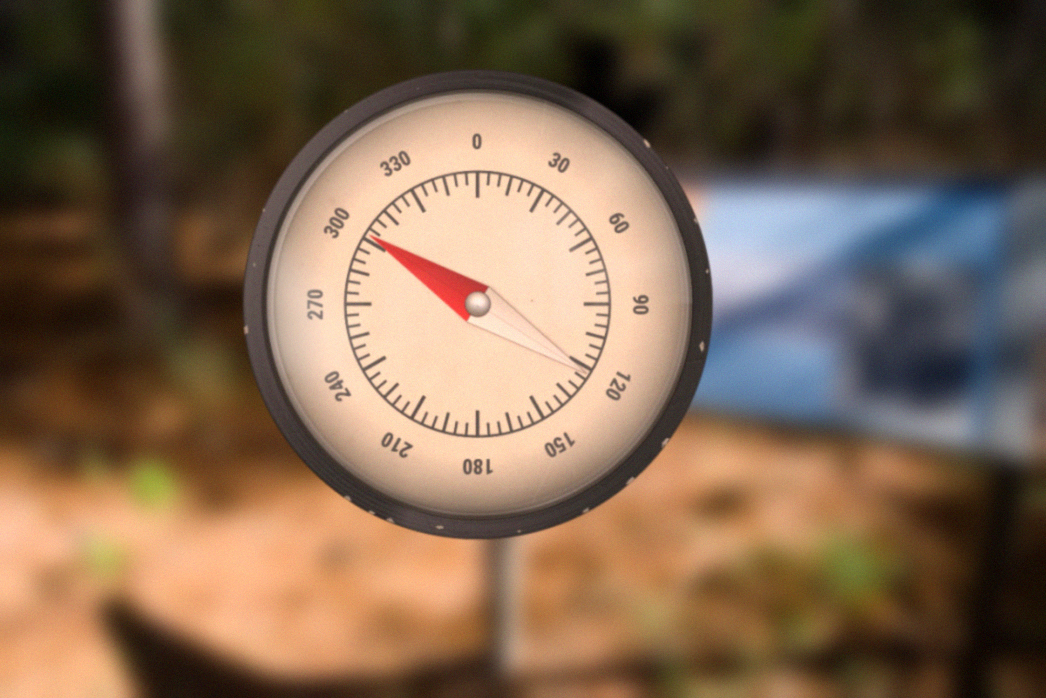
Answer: 302.5°
